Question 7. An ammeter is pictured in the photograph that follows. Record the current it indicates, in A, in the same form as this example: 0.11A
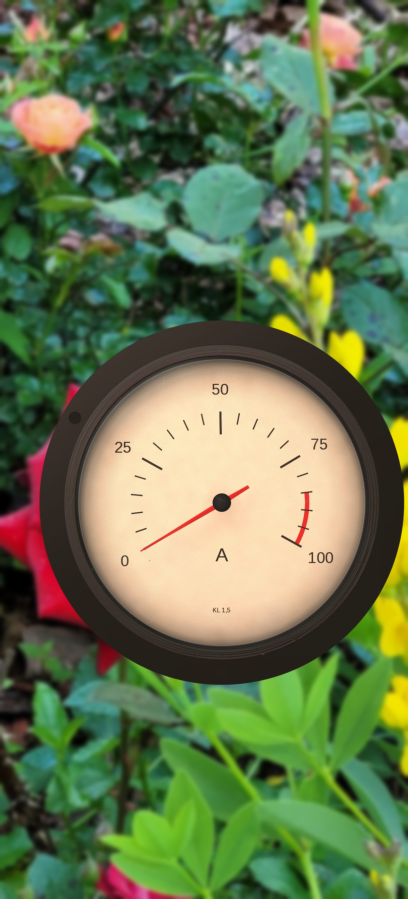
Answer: 0A
